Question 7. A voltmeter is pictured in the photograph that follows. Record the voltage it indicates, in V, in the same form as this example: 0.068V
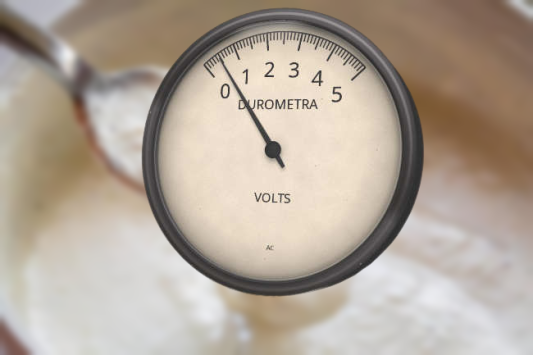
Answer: 0.5V
